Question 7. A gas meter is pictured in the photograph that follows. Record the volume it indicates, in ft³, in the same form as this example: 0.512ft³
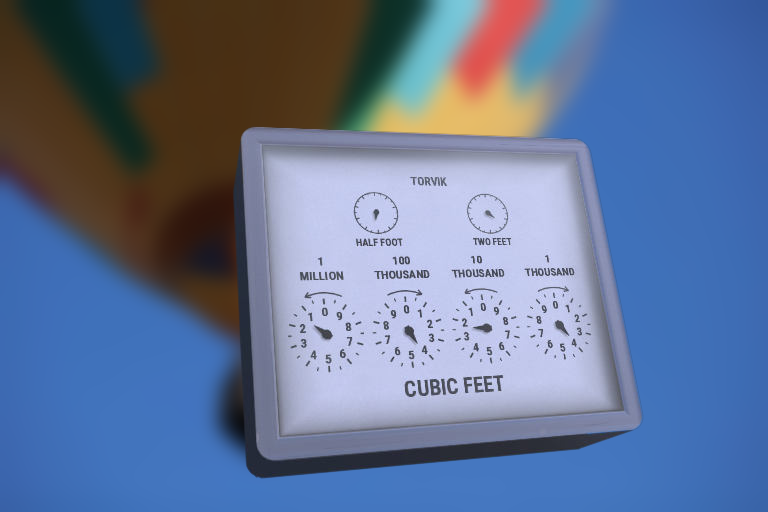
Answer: 142400ft³
